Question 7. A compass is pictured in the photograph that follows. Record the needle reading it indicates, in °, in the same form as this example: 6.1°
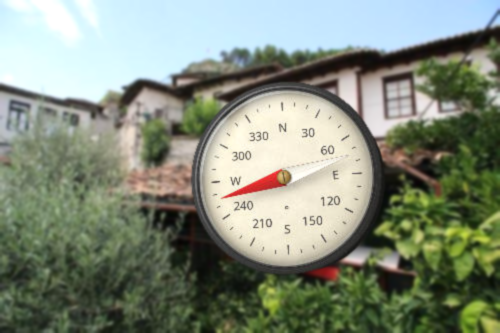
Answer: 255°
